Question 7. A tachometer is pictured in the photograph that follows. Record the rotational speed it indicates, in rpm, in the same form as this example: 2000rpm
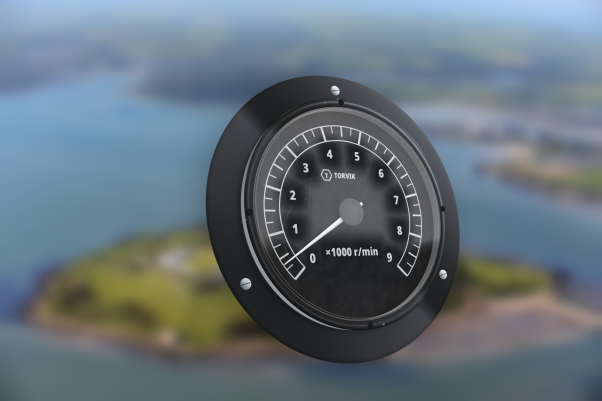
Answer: 375rpm
